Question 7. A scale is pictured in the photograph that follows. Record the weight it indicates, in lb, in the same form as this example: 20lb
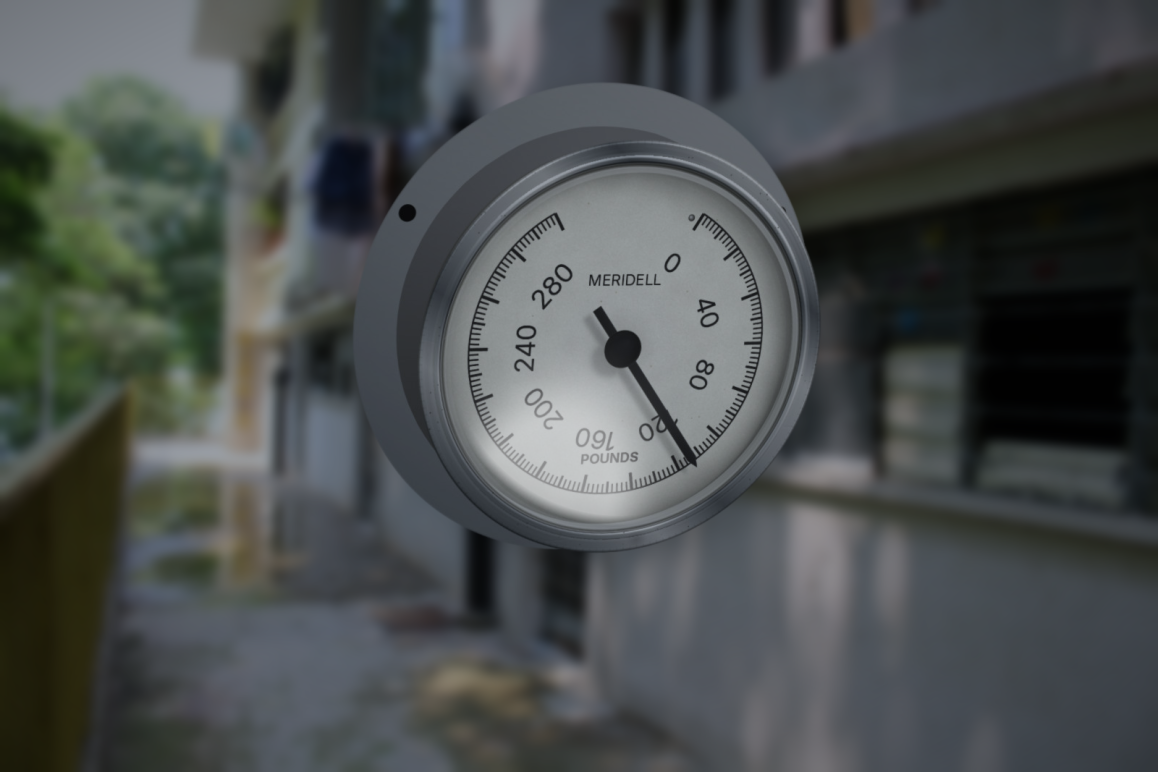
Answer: 114lb
